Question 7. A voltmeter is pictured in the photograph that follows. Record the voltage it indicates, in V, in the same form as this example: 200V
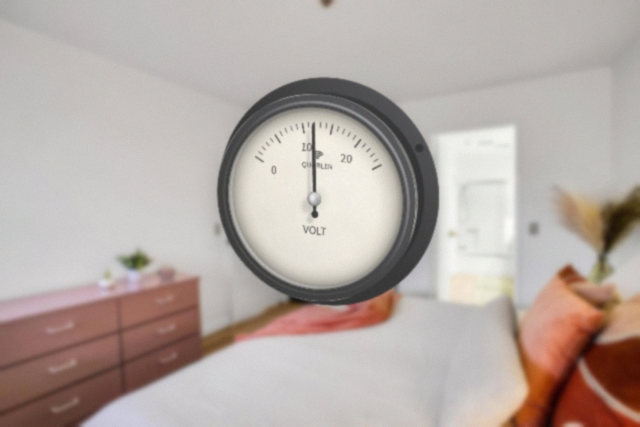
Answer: 12V
